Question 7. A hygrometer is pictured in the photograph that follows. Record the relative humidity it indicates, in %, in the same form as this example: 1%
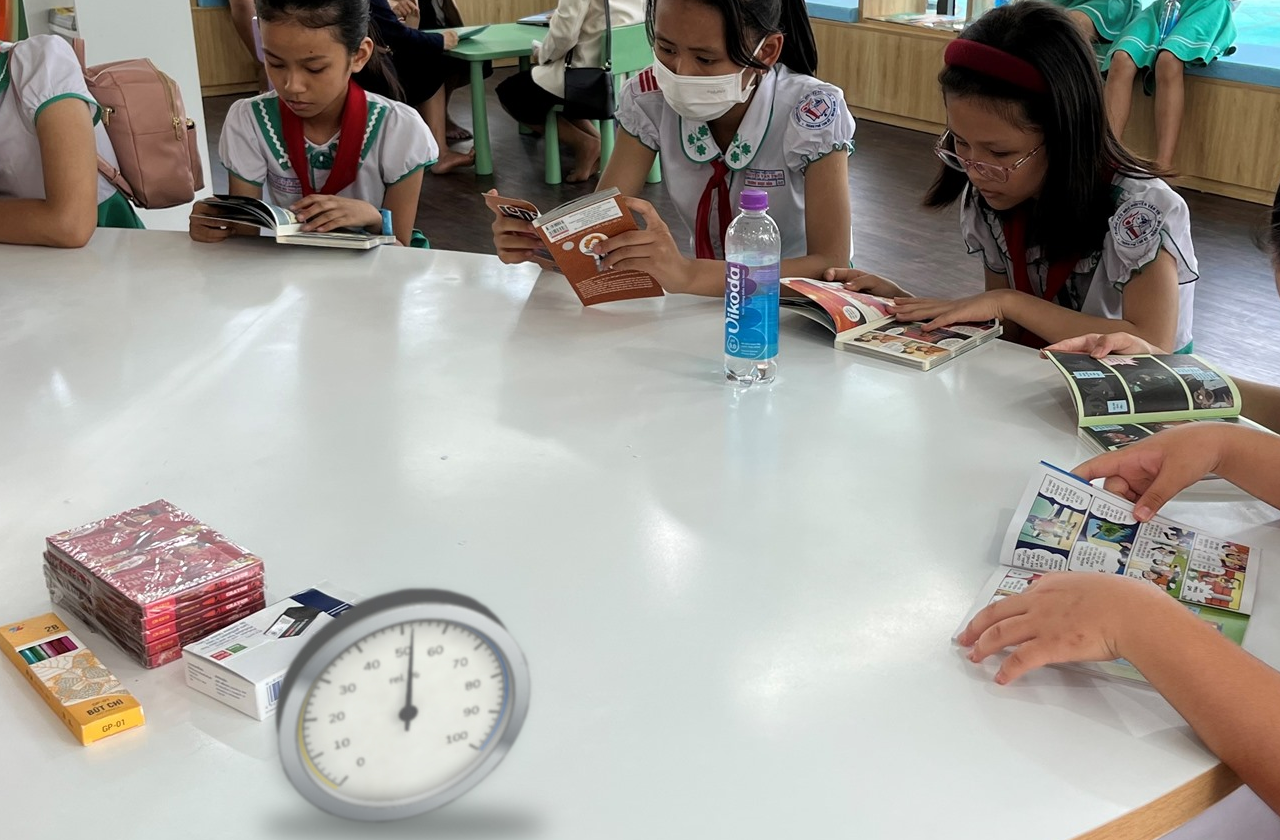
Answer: 52%
